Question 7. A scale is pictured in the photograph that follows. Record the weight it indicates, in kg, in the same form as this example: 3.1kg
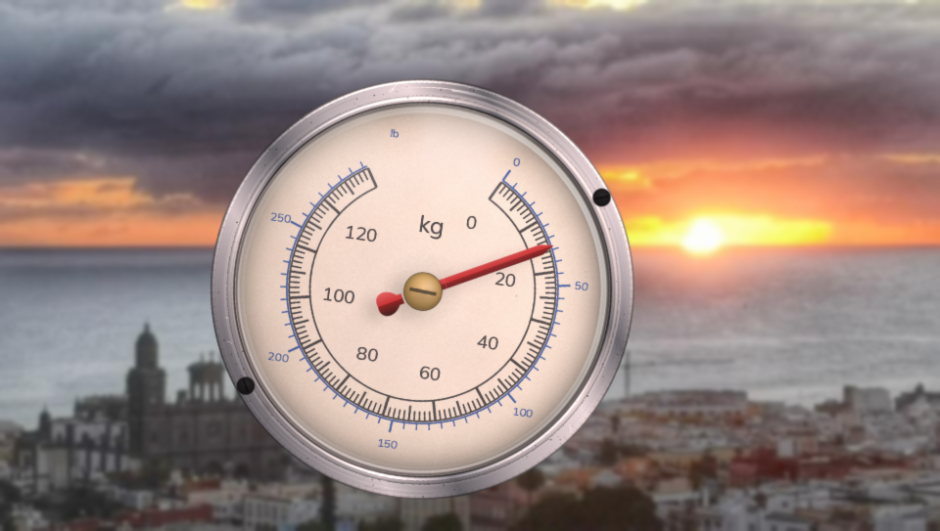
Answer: 15kg
